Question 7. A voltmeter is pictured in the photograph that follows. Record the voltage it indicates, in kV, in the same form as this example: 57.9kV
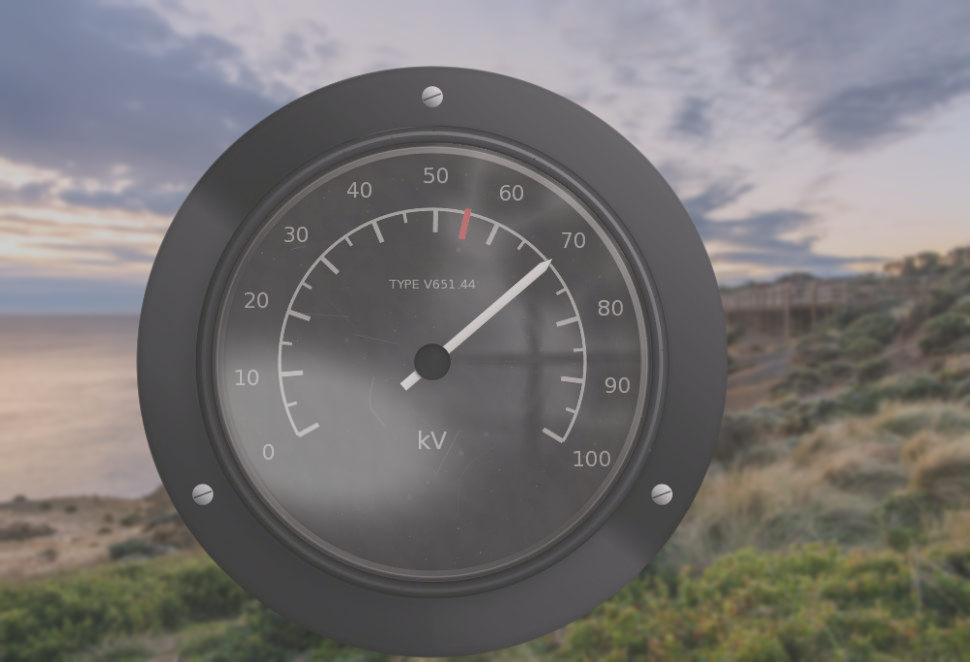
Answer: 70kV
